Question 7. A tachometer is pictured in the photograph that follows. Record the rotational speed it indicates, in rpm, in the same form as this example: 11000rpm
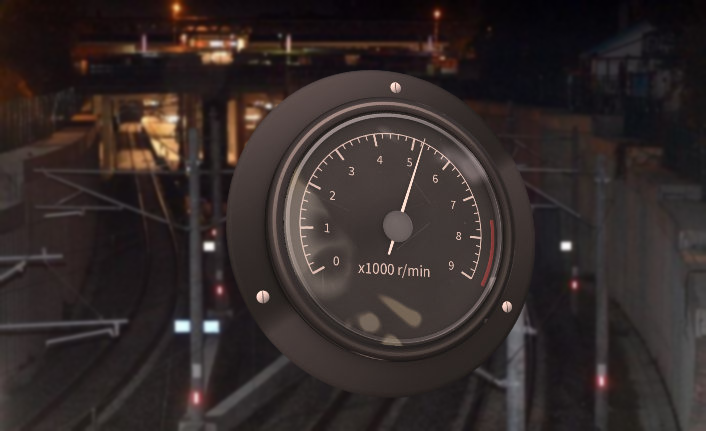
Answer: 5200rpm
